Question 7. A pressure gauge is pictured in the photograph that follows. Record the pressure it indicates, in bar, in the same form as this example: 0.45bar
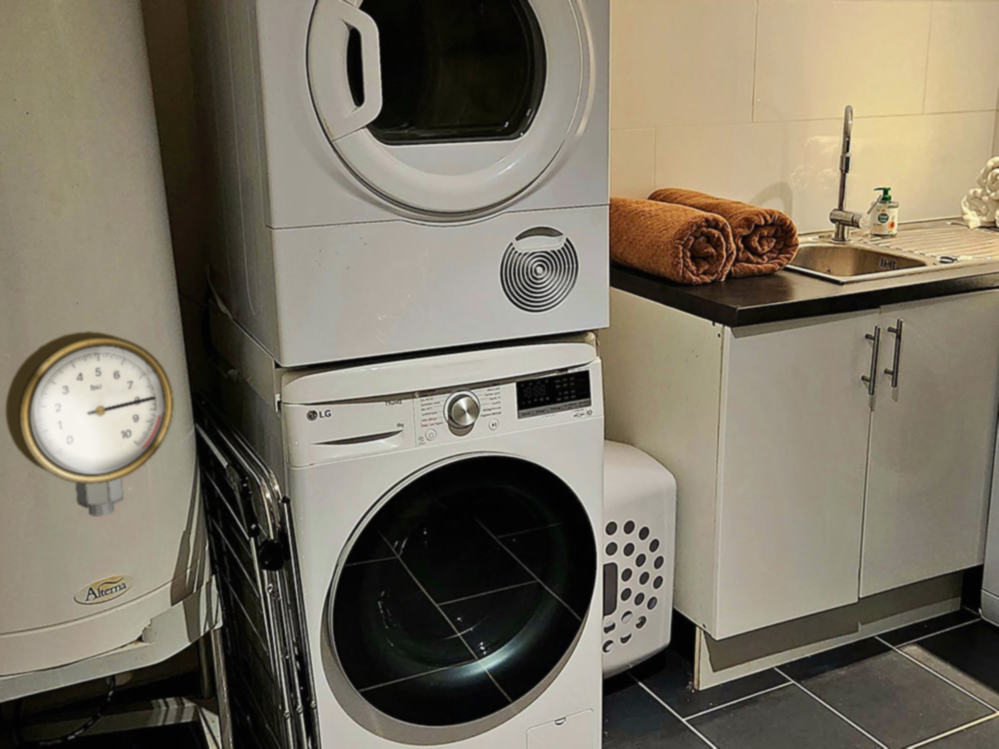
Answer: 8bar
